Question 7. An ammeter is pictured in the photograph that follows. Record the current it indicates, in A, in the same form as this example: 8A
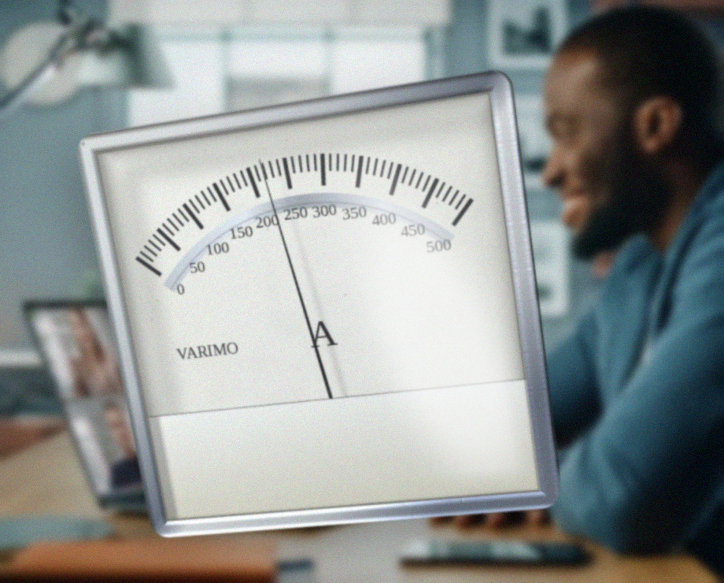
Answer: 220A
